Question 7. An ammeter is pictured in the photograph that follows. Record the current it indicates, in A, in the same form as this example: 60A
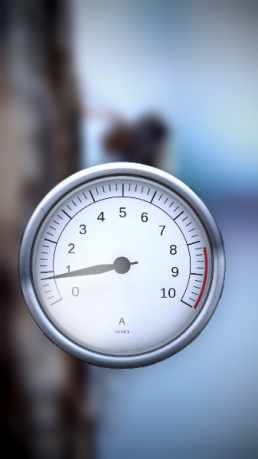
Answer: 0.8A
